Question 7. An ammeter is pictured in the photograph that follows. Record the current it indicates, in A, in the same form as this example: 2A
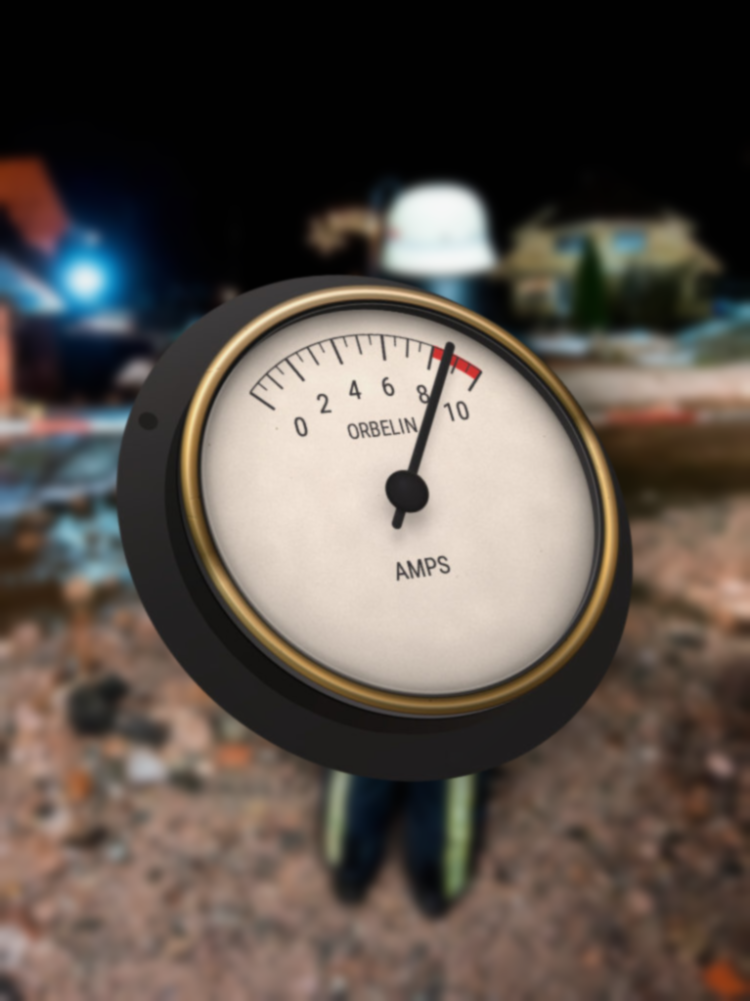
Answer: 8.5A
